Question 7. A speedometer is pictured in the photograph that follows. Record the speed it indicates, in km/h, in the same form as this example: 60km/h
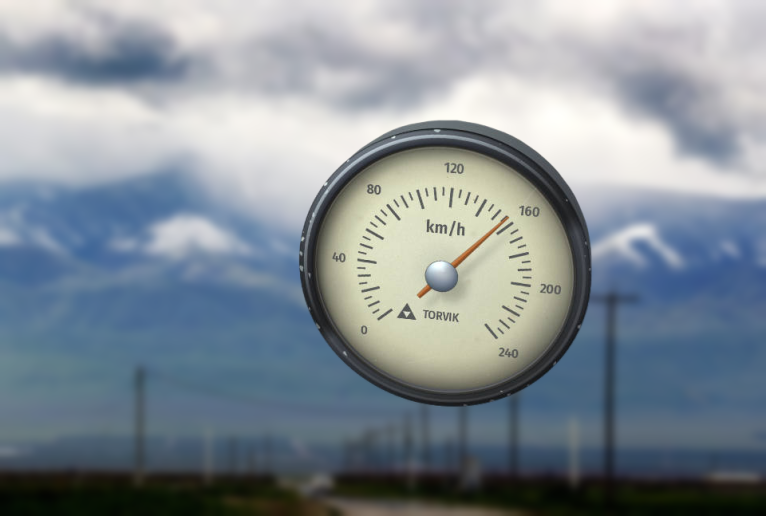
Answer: 155km/h
